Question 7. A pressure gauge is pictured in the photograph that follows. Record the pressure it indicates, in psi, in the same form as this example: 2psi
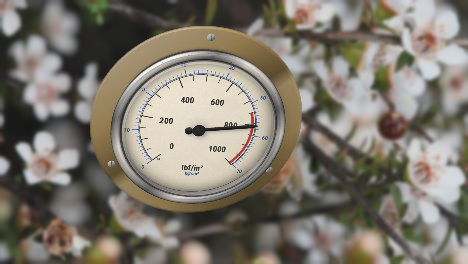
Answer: 800psi
